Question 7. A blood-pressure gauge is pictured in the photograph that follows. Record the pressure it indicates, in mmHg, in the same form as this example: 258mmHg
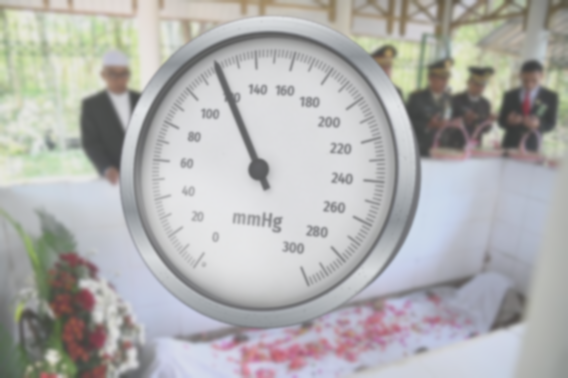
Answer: 120mmHg
